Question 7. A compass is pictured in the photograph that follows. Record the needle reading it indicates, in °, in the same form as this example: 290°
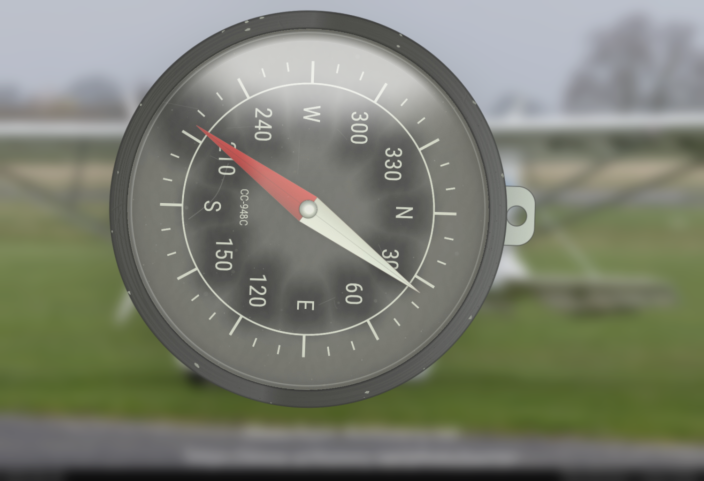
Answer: 215°
